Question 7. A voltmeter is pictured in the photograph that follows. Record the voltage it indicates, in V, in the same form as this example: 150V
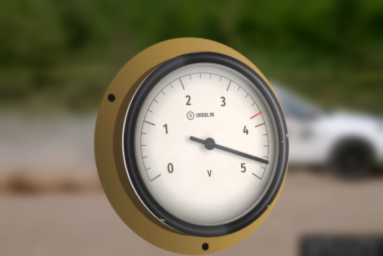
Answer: 4.7V
